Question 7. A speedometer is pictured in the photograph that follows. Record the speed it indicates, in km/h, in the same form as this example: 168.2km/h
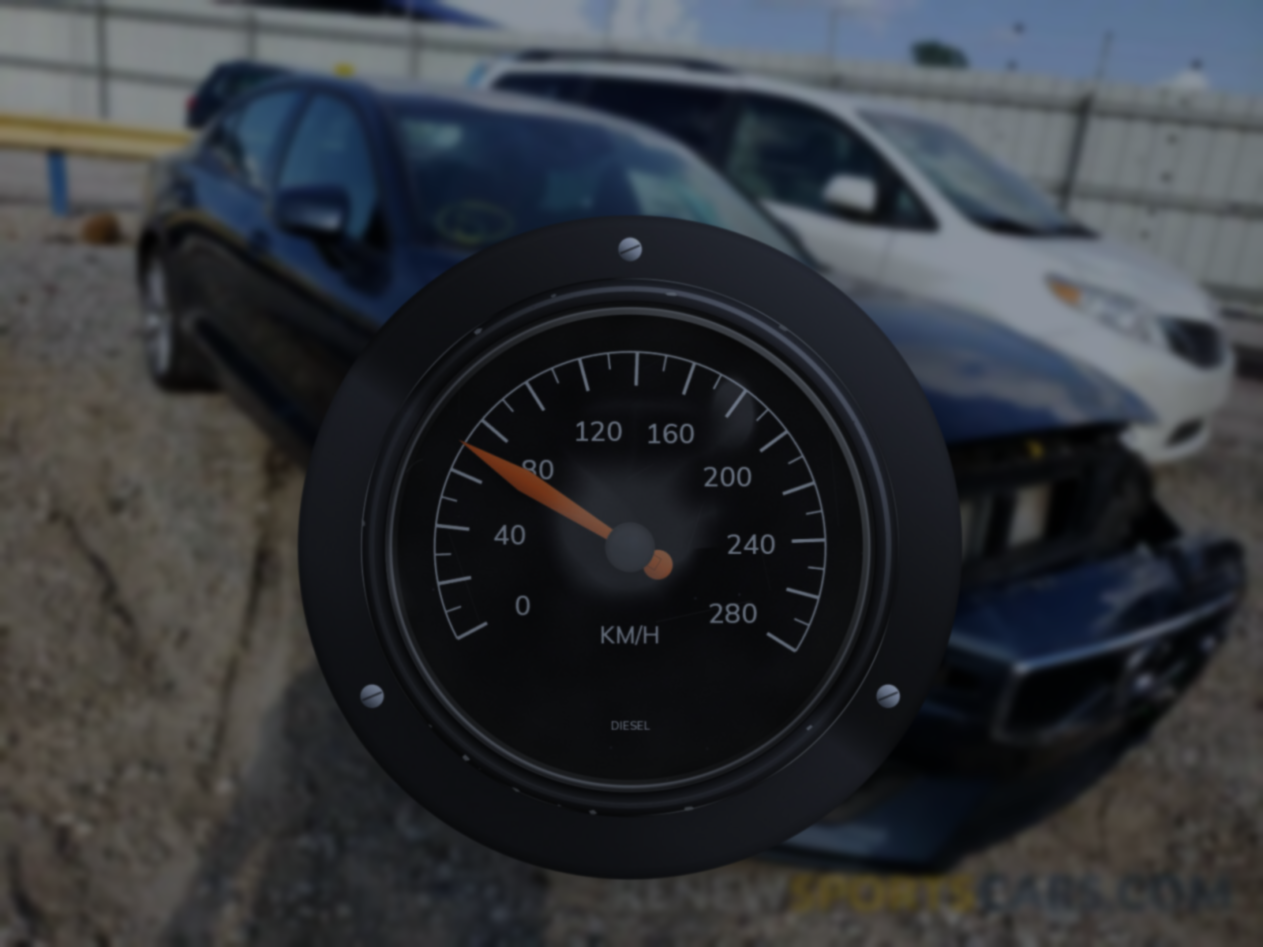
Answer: 70km/h
